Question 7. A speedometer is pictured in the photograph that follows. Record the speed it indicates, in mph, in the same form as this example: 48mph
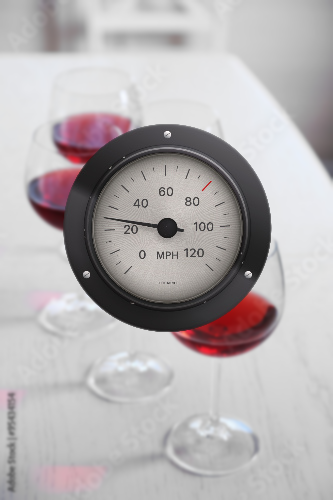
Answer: 25mph
